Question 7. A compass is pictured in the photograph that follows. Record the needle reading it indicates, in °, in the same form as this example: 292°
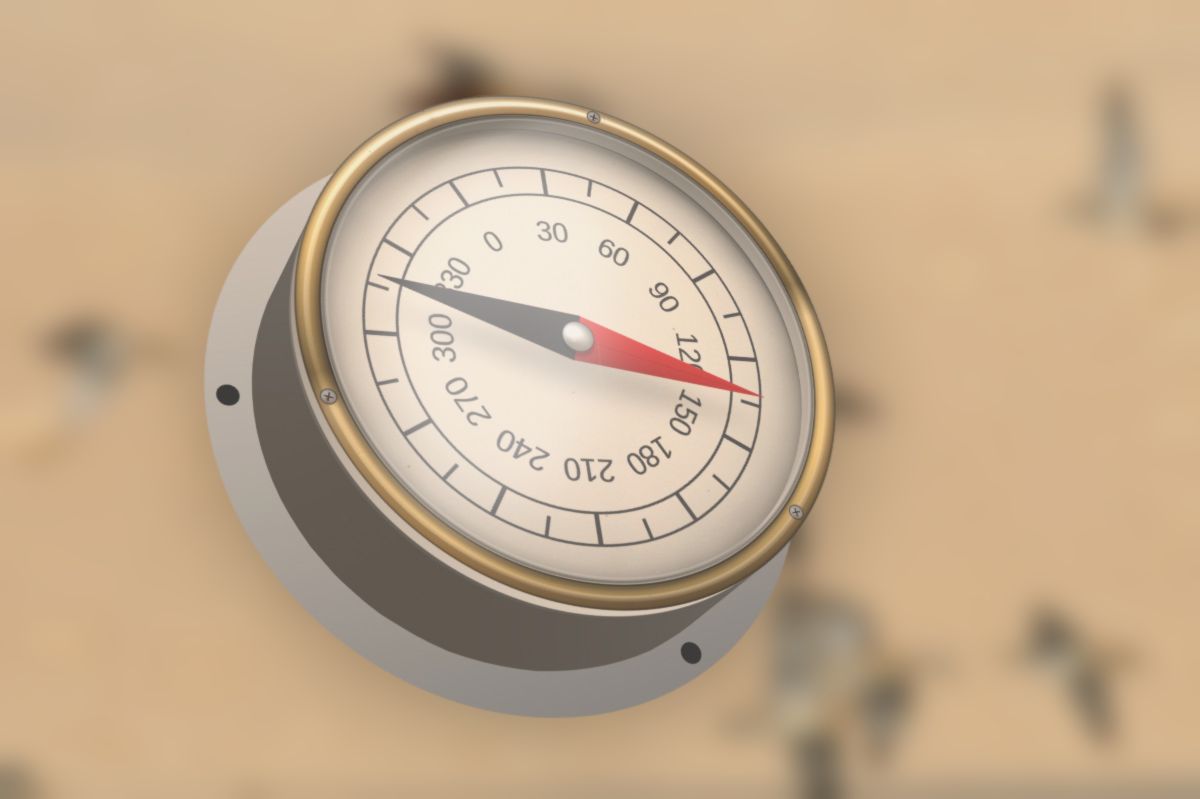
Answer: 135°
